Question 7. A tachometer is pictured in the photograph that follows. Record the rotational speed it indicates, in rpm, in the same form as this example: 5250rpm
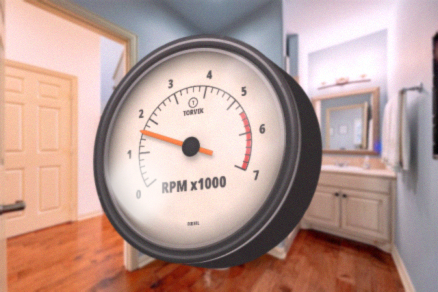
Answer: 1600rpm
